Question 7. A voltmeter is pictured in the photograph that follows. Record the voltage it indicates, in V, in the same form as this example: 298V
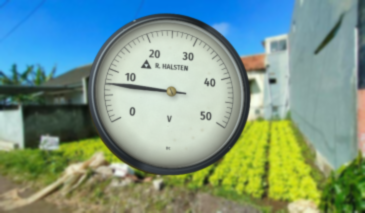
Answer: 7V
